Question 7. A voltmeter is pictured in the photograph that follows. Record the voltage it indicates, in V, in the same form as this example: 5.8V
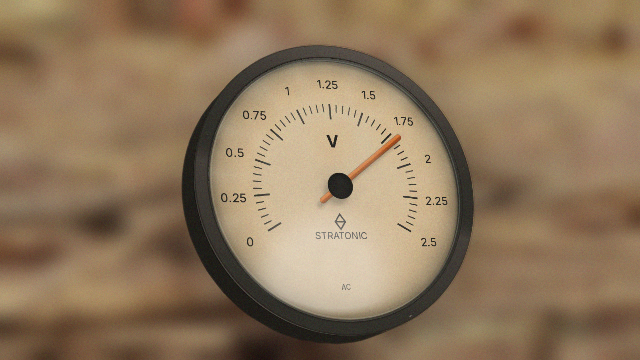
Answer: 1.8V
